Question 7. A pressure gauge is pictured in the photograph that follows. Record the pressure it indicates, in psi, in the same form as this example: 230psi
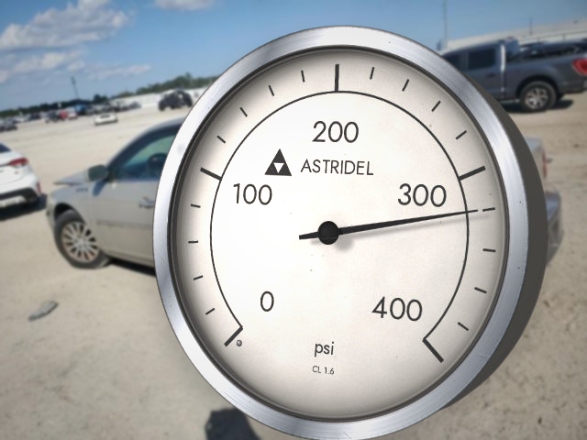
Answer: 320psi
